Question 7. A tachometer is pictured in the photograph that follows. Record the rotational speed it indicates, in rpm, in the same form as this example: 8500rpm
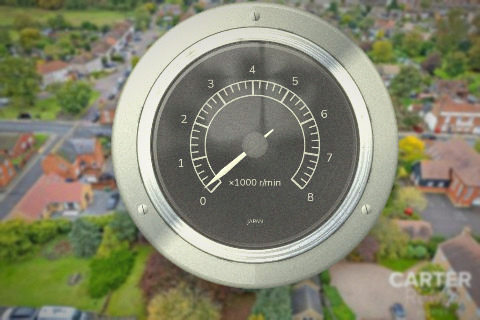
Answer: 200rpm
